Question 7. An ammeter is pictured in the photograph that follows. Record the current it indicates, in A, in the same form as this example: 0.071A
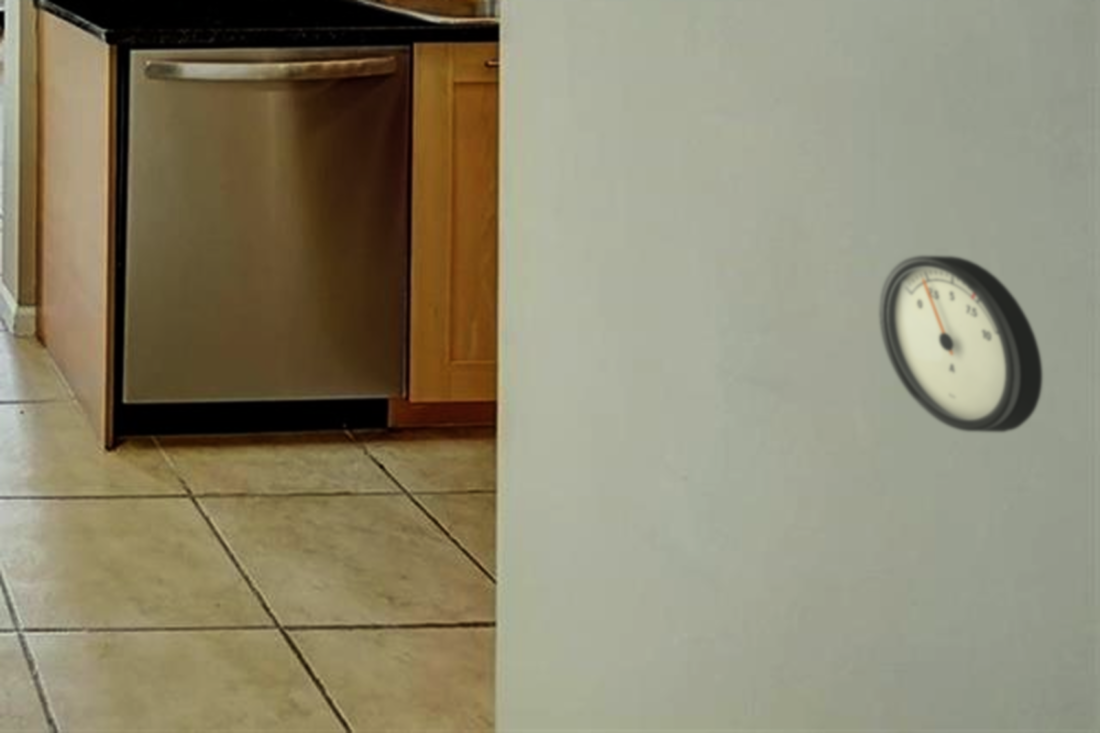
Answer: 2.5A
